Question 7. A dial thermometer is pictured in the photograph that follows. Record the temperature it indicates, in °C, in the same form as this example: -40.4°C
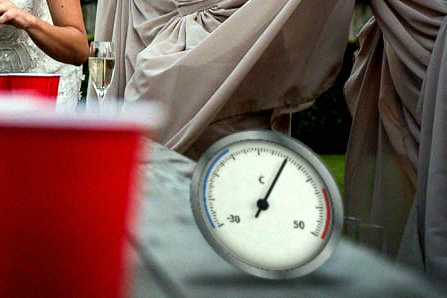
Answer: 20°C
